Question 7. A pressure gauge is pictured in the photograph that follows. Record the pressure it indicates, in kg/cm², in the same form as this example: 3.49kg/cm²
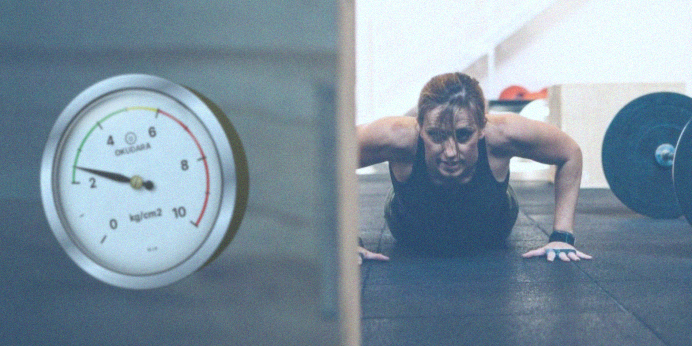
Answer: 2.5kg/cm²
